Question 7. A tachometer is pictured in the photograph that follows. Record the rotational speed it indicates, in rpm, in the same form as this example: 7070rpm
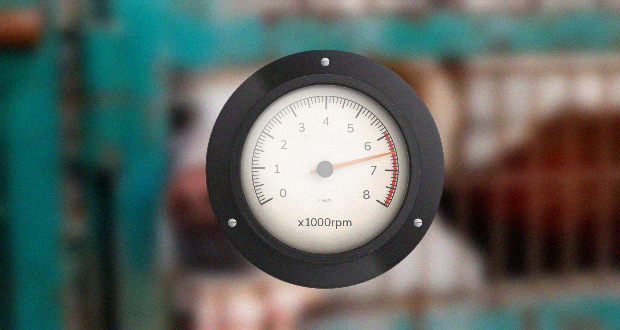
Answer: 6500rpm
